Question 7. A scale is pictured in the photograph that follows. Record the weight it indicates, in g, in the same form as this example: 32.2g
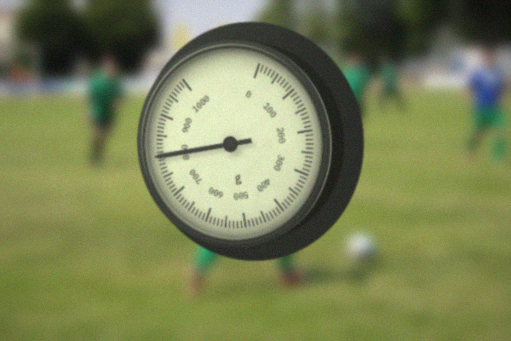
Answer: 800g
